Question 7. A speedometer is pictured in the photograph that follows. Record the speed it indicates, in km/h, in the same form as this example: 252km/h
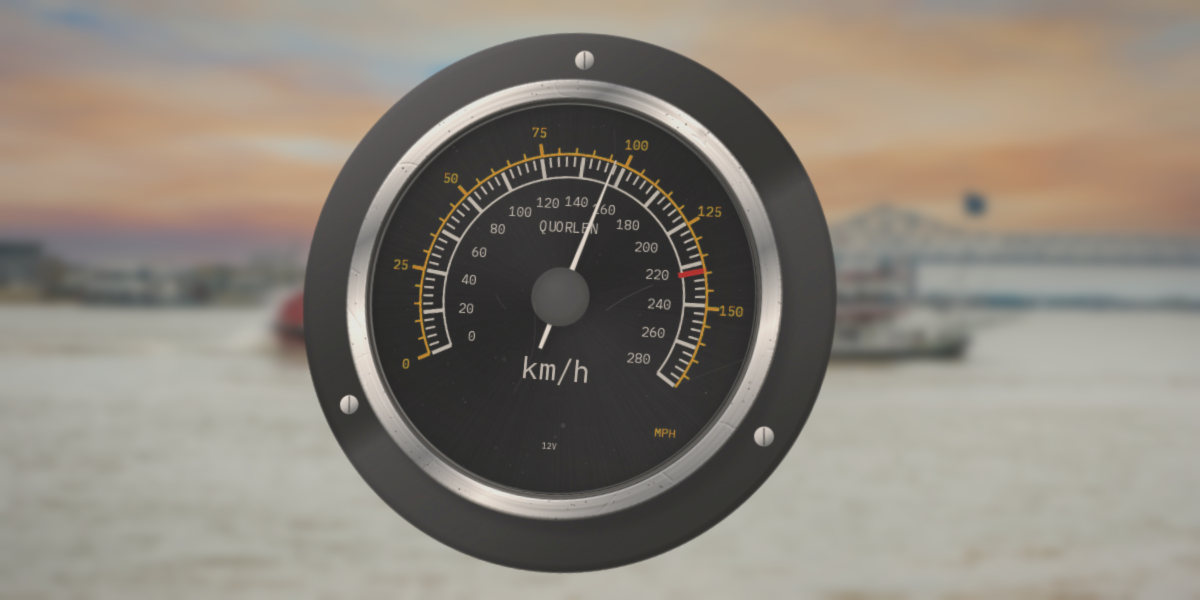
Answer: 156km/h
